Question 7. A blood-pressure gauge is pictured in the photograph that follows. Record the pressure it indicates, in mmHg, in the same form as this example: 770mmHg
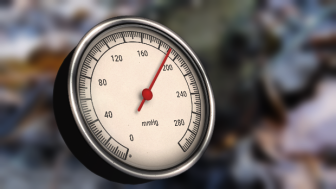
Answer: 190mmHg
